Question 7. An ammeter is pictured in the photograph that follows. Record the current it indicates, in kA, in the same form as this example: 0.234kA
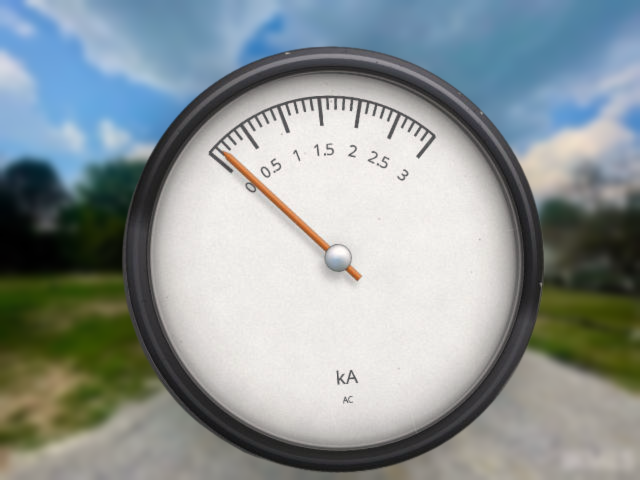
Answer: 0.1kA
